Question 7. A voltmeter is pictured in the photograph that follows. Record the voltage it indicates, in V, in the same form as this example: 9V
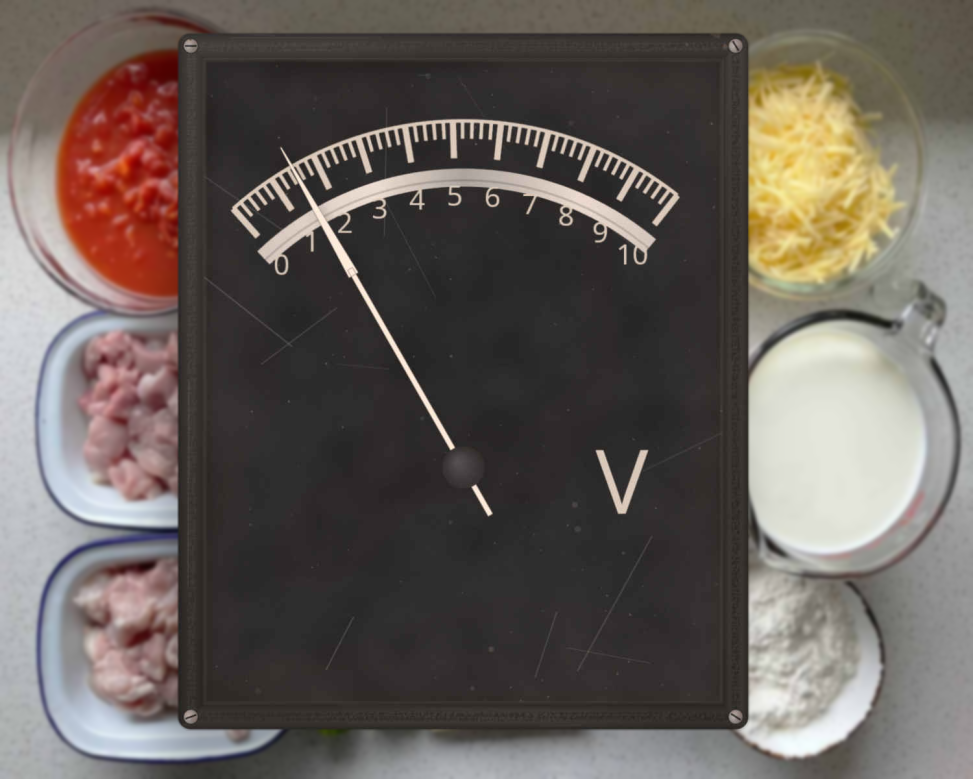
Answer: 1.5V
